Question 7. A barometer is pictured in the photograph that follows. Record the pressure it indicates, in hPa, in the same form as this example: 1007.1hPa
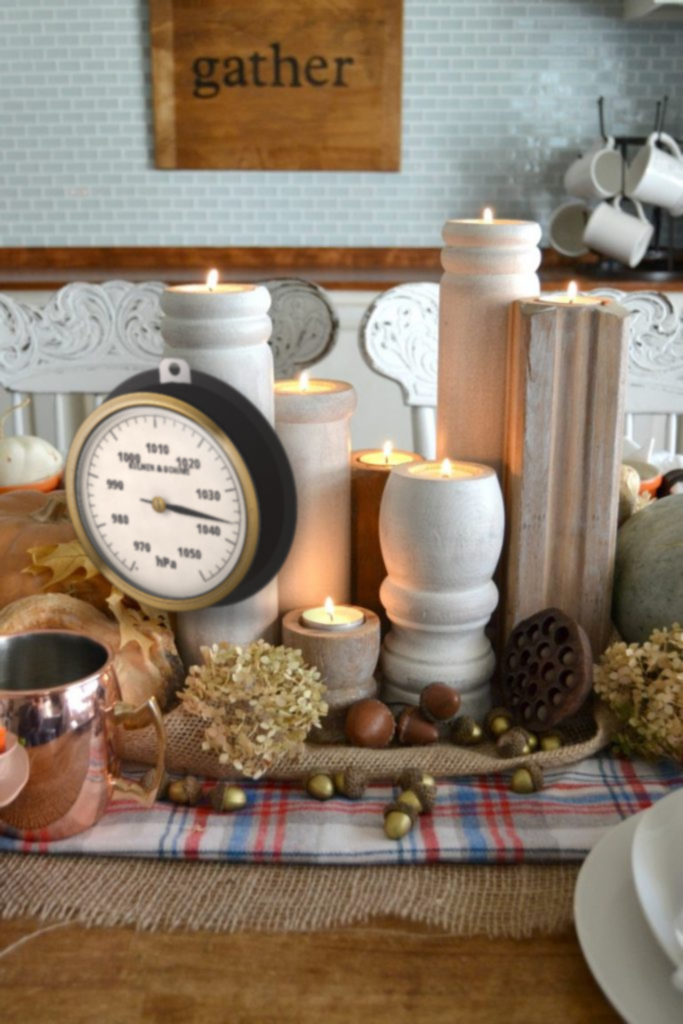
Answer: 1036hPa
